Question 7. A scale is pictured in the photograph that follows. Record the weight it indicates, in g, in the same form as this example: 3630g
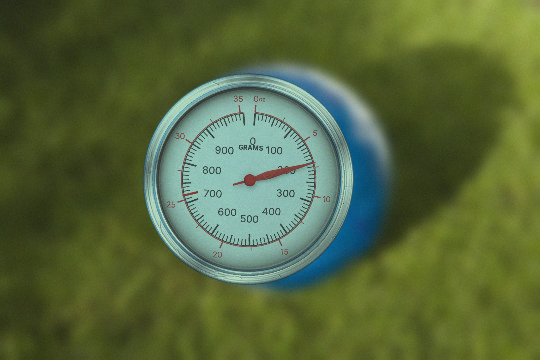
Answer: 200g
